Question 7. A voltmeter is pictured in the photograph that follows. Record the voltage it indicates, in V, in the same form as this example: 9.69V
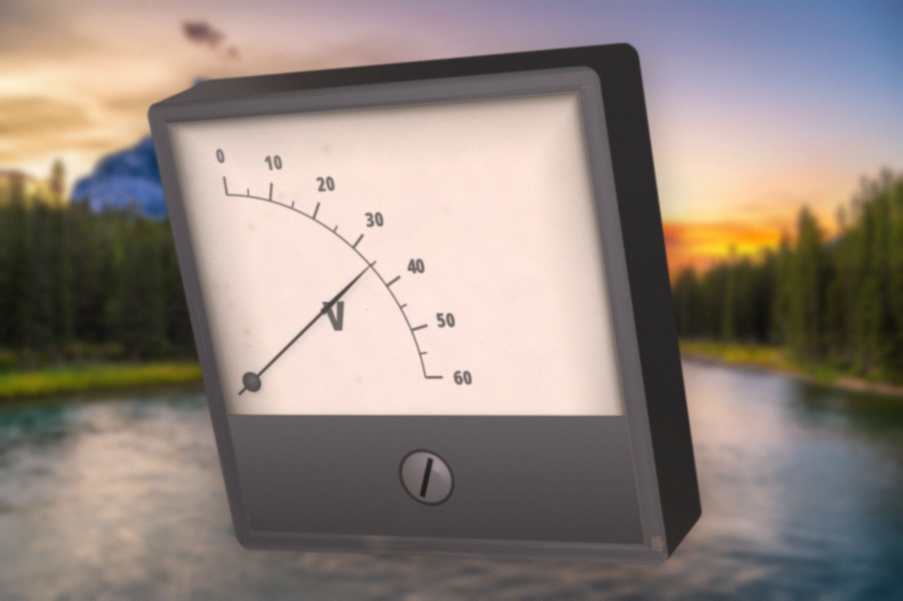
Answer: 35V
